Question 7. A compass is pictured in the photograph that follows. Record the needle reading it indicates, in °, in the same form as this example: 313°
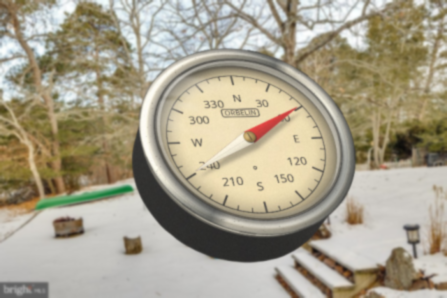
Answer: 60°
